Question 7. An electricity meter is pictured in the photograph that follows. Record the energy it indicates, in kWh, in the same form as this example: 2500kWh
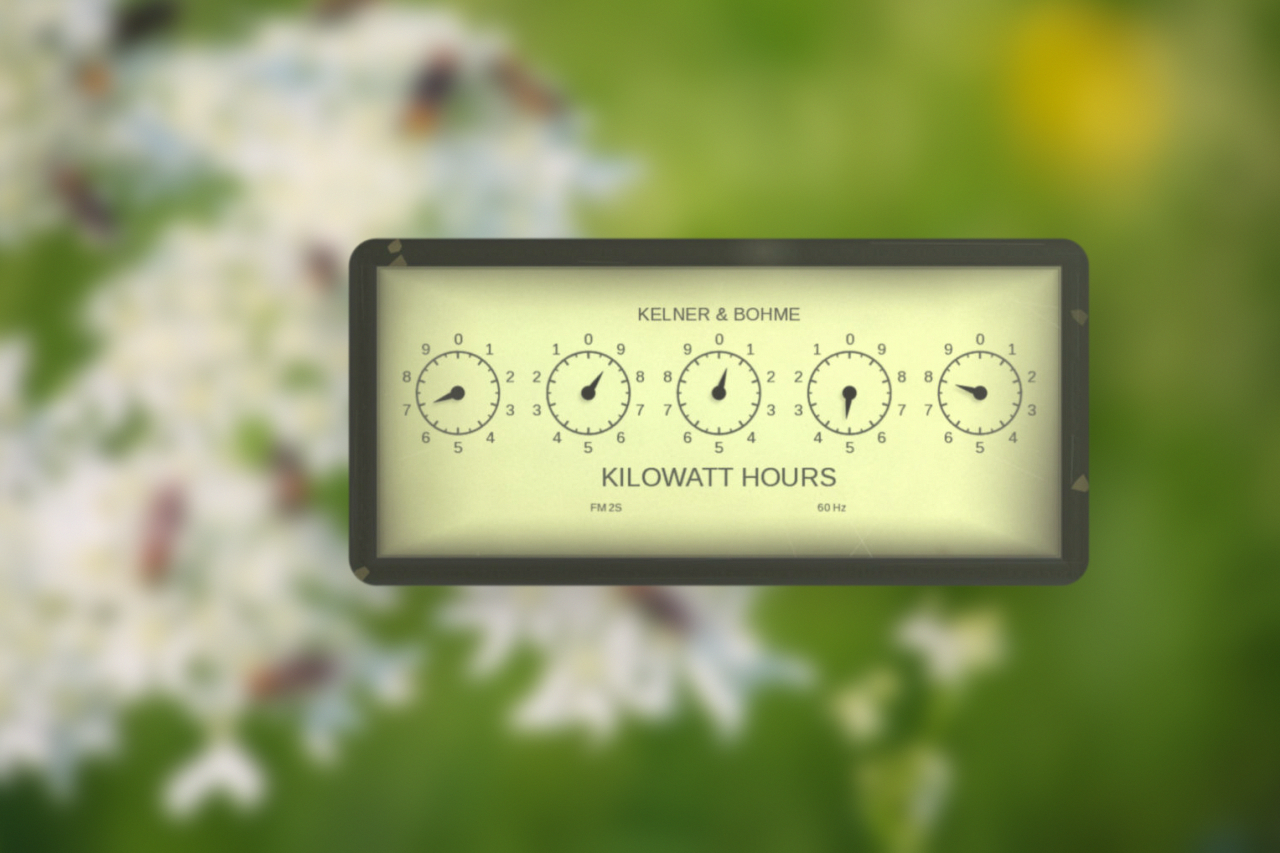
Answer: 69048kWh
